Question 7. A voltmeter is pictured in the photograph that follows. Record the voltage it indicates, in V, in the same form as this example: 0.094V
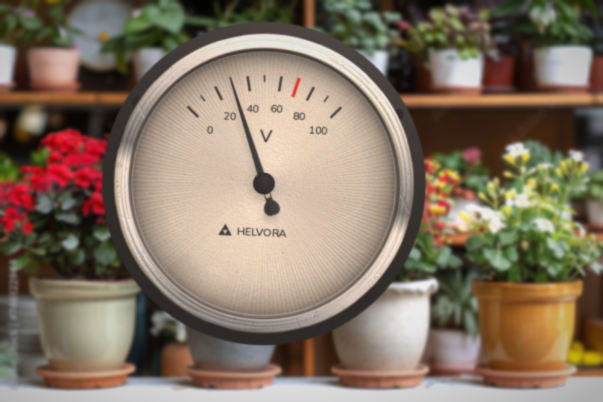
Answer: 30V
